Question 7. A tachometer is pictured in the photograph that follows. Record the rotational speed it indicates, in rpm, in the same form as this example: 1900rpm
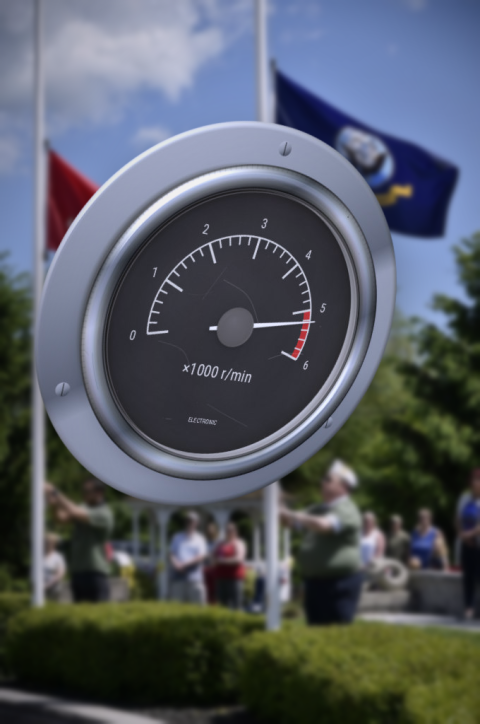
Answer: 5200rpm
